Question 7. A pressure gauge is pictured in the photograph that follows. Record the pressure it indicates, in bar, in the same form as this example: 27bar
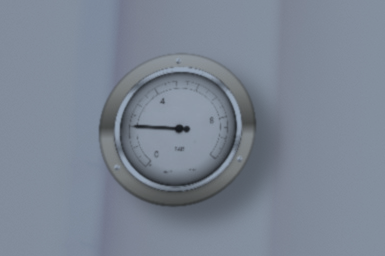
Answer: 2bar
